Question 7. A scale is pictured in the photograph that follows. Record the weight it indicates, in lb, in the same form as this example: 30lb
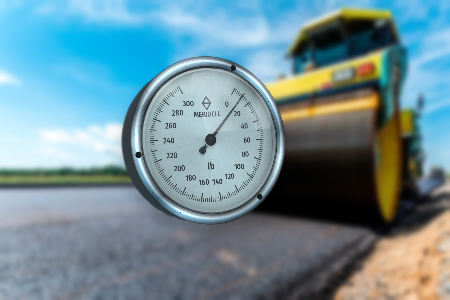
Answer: 10lb
